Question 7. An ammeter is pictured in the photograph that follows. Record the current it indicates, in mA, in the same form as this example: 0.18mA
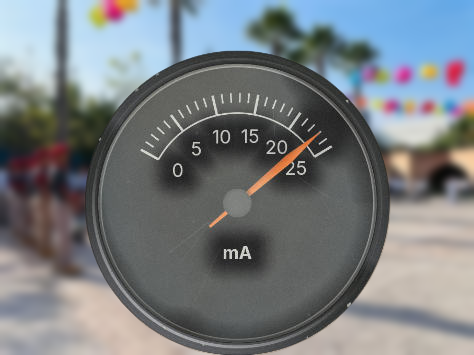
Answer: 23mA
